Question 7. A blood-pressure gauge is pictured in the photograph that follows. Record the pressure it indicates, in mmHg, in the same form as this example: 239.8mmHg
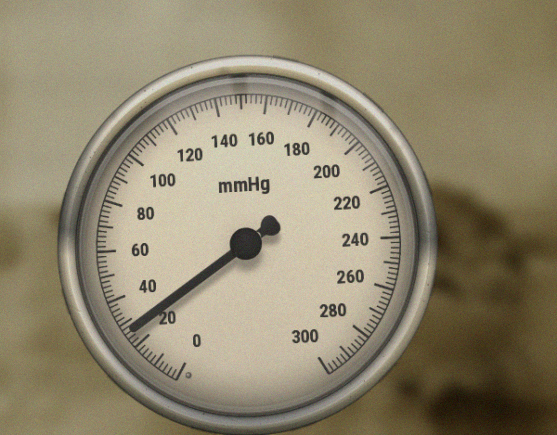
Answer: 26mmHg
